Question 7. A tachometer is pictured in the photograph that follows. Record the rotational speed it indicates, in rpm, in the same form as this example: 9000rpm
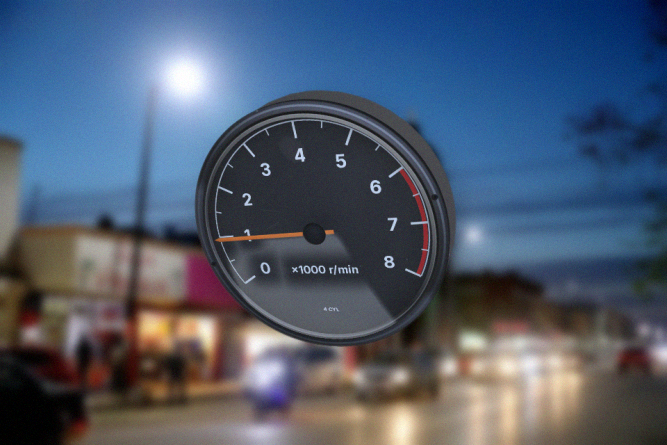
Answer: 1000rpm
